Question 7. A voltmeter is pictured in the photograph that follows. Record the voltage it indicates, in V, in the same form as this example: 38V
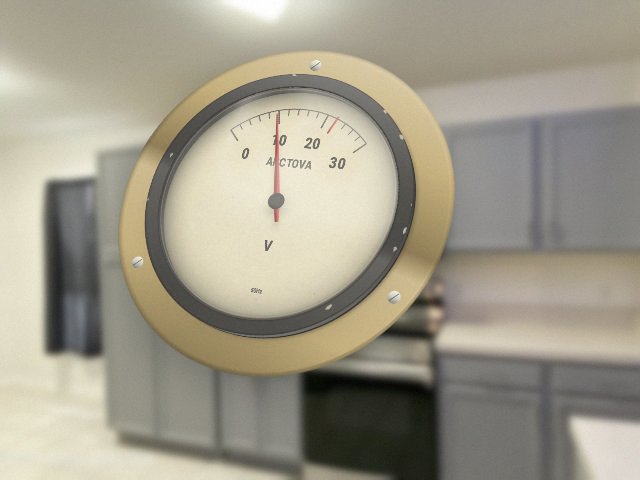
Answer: 10V
